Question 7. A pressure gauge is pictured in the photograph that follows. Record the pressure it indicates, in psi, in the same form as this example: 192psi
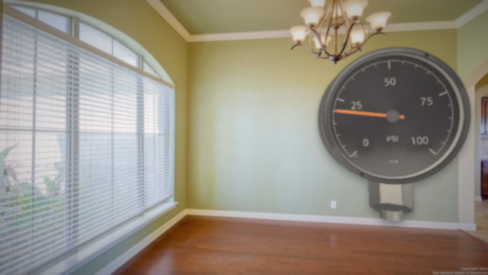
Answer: 20psi
